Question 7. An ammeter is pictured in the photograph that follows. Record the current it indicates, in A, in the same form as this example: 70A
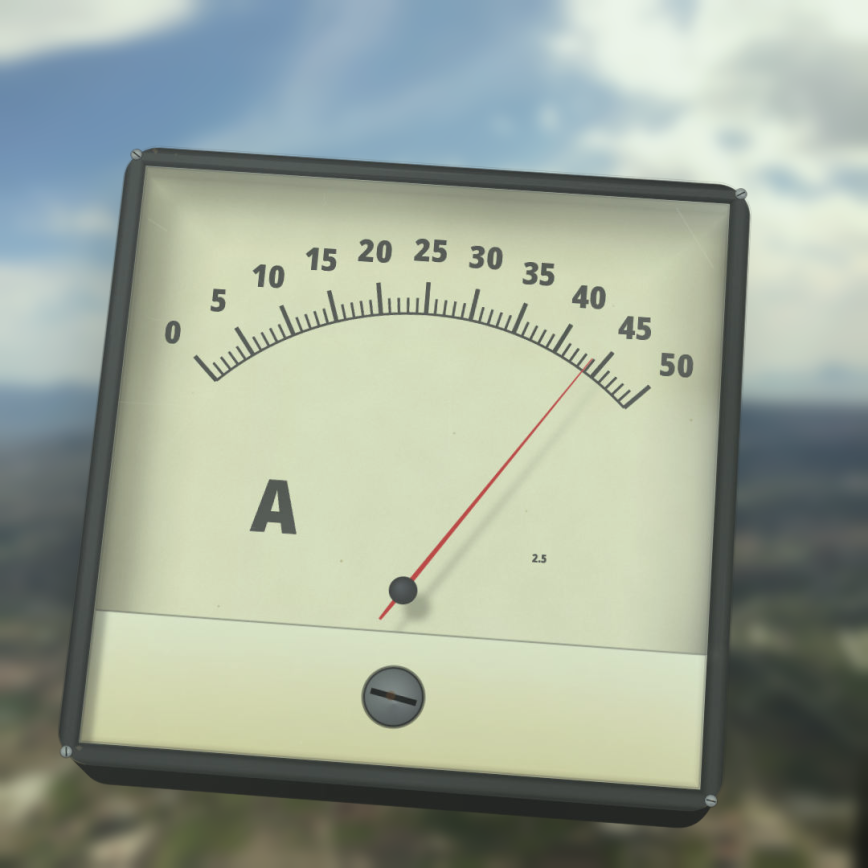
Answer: 44A
